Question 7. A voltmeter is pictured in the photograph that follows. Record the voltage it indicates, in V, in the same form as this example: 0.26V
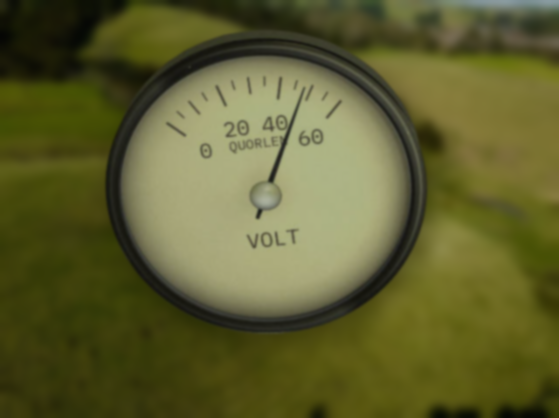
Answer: 47.5V
